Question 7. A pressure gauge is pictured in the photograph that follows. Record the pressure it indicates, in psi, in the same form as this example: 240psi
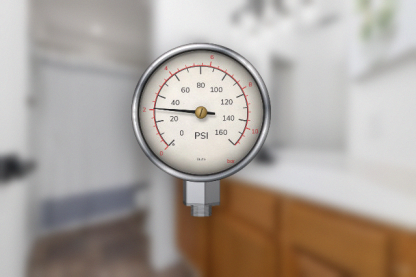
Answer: 30psi
